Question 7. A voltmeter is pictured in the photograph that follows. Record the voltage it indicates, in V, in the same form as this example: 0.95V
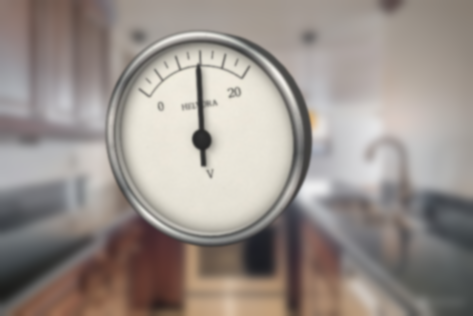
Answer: 12V
